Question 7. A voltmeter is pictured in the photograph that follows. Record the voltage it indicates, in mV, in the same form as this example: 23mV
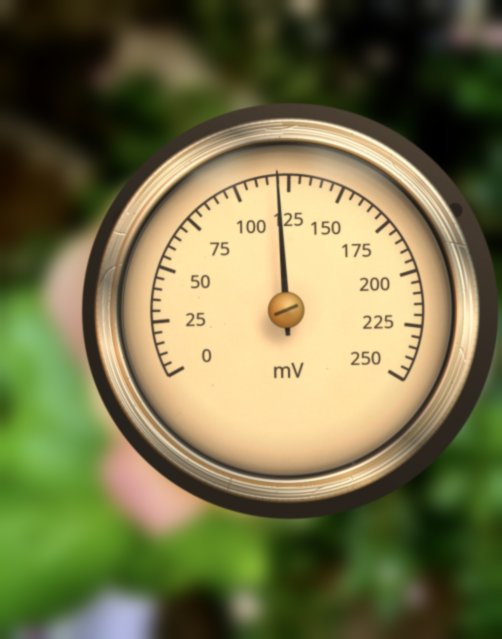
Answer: 120mV
